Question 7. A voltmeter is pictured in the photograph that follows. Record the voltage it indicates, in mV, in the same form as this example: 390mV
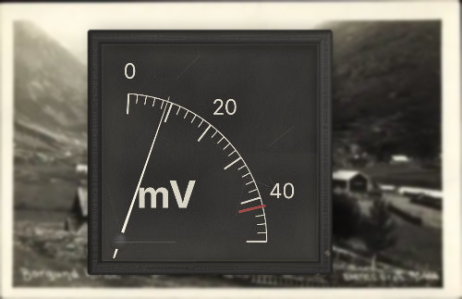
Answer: 9mV
